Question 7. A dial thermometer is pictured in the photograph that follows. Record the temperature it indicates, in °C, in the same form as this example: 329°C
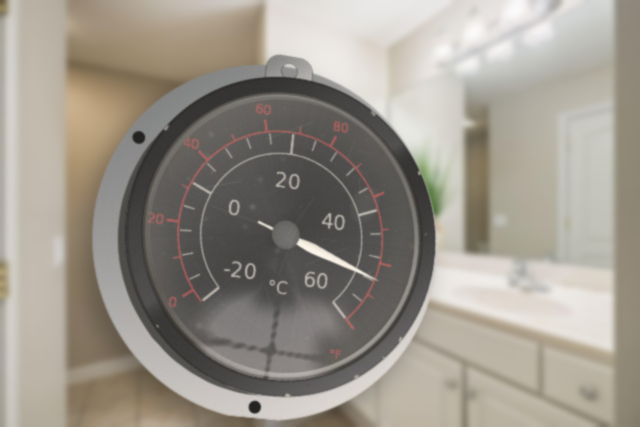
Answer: 52°C
